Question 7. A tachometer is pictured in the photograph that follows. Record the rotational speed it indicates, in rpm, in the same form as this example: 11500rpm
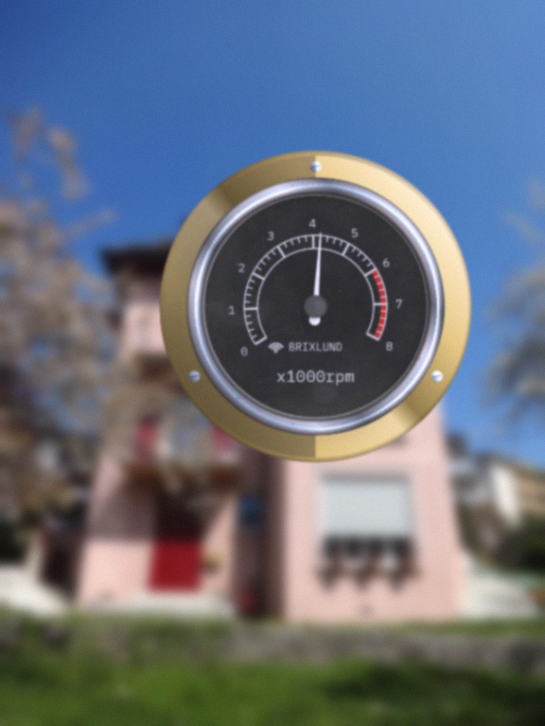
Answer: 4200rpm
